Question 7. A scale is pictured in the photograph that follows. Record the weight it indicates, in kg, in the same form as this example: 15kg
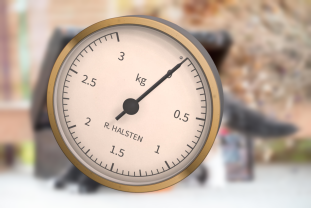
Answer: 0kg
